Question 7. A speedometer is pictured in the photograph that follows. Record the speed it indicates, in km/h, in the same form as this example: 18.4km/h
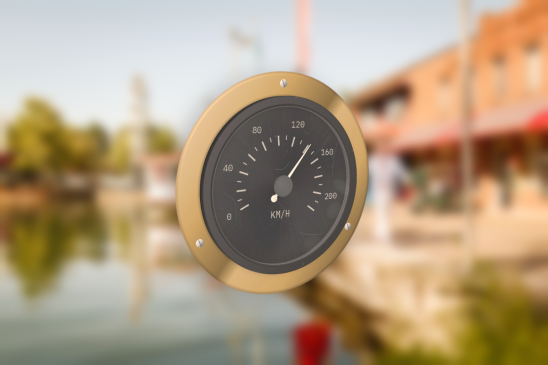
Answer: 140km/h
